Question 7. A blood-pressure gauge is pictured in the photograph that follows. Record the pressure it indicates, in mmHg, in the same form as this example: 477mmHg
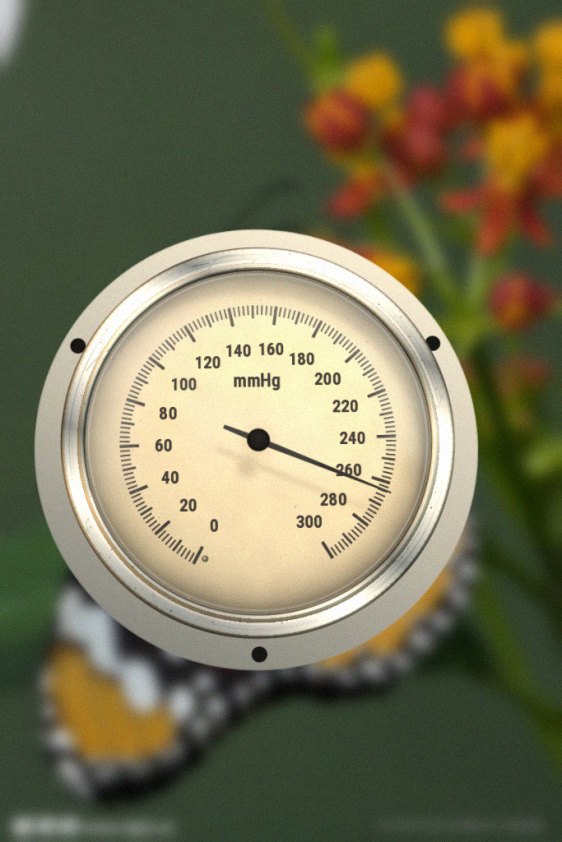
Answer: 264mmHg
